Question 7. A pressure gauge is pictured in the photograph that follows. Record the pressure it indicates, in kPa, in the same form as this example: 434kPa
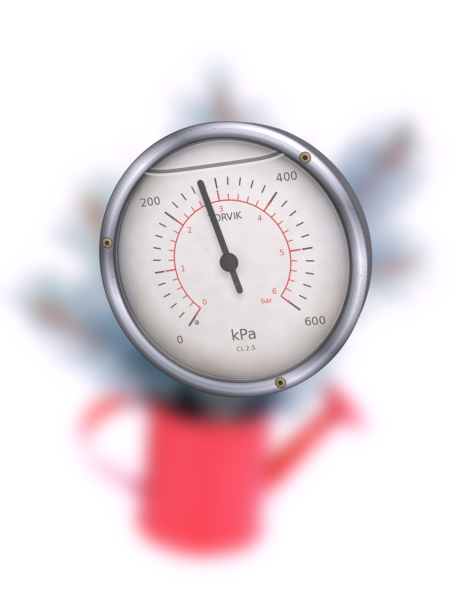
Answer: 280kPa
